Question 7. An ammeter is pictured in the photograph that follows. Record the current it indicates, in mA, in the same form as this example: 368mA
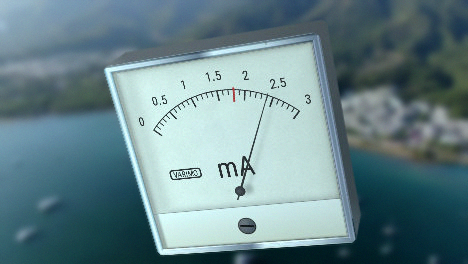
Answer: 2.4mA
